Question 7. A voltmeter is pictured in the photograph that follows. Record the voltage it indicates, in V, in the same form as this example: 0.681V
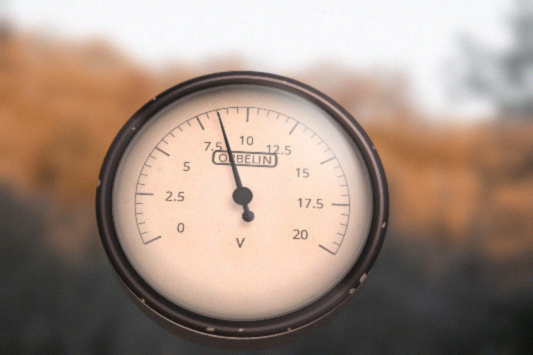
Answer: 8.5V
